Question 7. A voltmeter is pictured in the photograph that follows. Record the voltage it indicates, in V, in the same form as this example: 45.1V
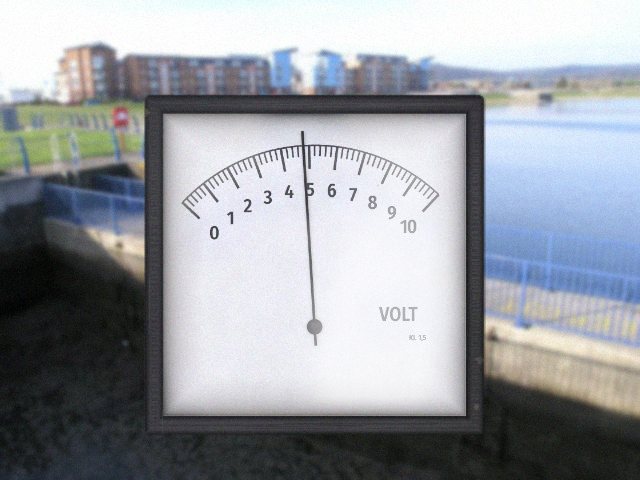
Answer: 4.8V
